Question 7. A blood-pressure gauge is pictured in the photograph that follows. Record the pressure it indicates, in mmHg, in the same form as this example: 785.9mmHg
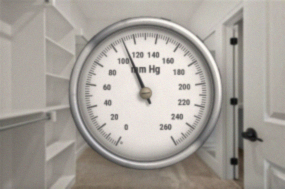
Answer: 110mmHg
